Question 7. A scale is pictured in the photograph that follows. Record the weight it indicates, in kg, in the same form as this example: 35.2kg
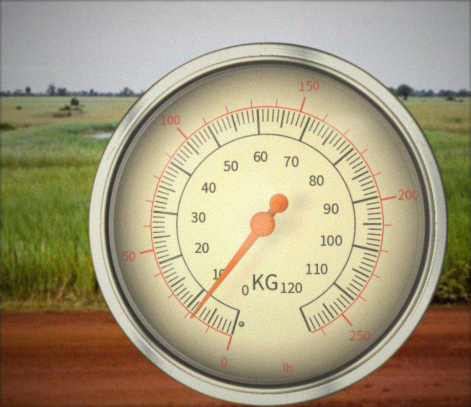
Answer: 8kg
